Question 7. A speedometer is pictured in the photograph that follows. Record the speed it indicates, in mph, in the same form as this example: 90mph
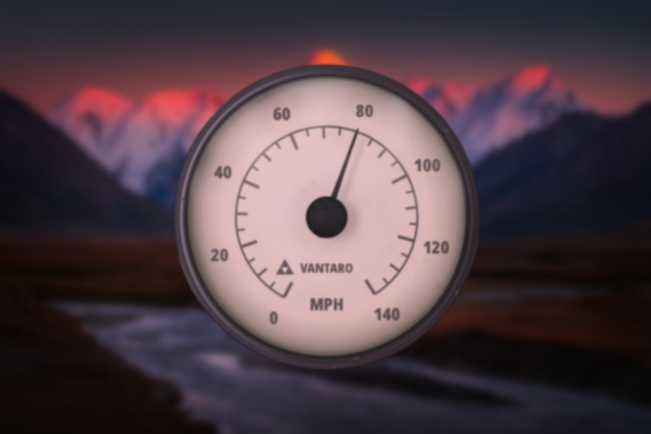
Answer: 80mph
